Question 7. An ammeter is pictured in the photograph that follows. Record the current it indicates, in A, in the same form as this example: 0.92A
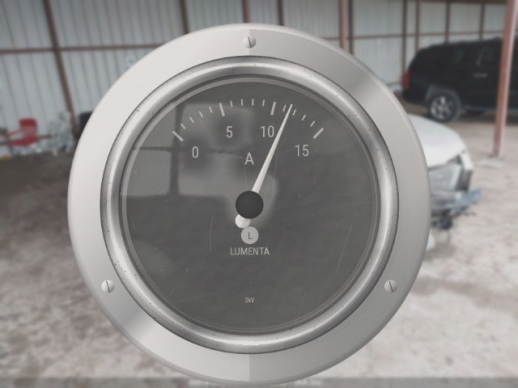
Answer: 11.5A
